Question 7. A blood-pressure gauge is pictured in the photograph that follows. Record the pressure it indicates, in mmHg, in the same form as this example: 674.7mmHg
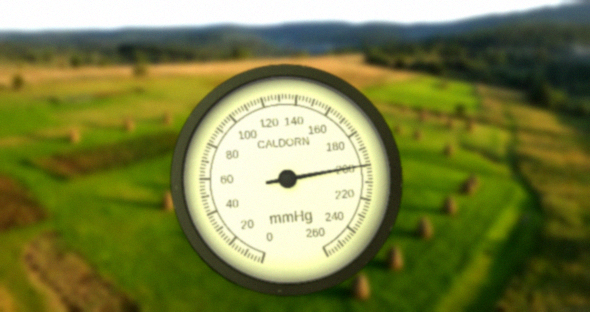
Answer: 200mmHg
